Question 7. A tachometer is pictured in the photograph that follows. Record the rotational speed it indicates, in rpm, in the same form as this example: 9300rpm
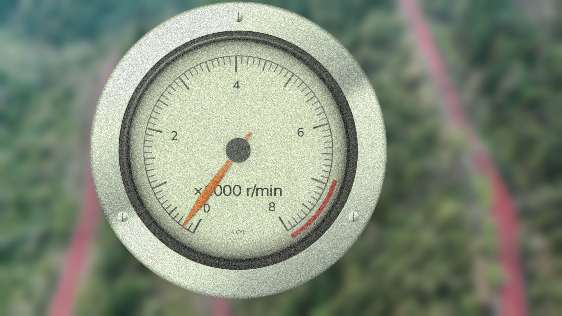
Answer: 200rpm
